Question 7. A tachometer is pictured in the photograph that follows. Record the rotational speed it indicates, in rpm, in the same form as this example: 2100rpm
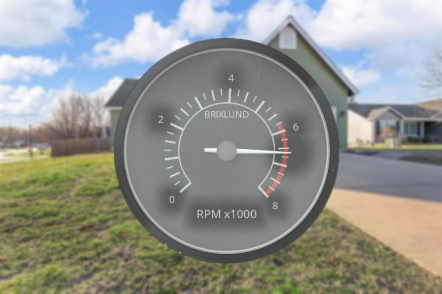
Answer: 6625rpm
